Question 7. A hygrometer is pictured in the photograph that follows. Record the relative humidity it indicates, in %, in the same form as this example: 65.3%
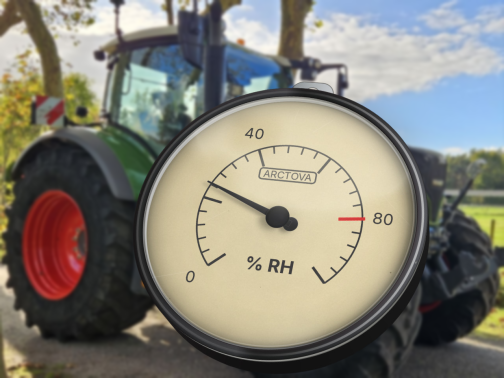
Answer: 24%
